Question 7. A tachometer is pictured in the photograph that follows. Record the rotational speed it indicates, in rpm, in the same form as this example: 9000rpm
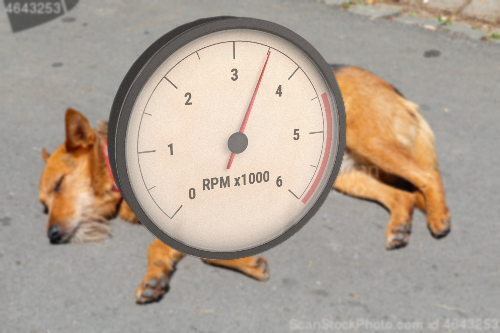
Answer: 3500rpm
